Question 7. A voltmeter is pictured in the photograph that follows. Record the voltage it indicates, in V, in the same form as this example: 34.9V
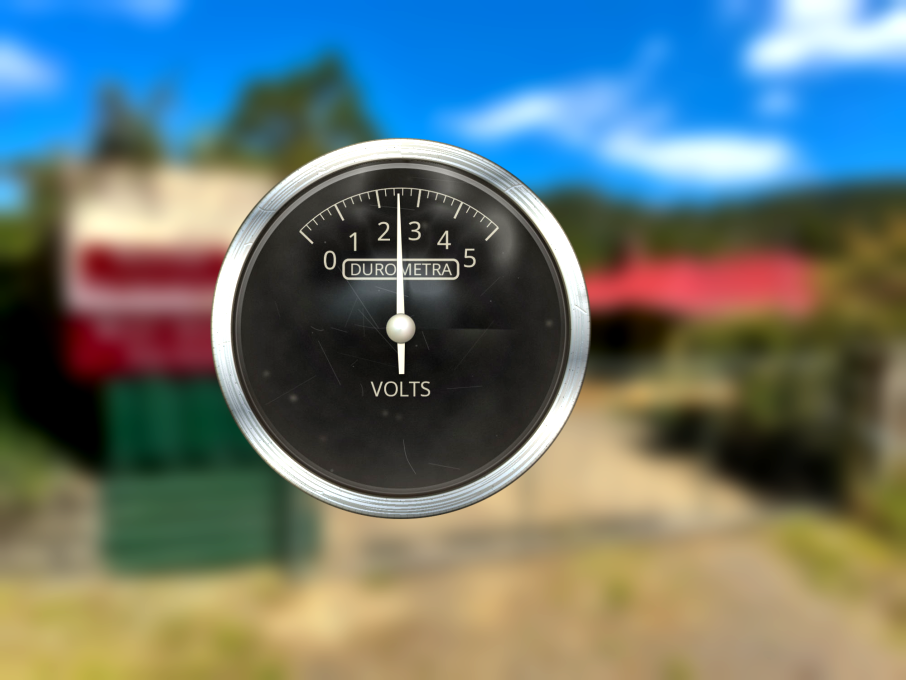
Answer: 2.5V
